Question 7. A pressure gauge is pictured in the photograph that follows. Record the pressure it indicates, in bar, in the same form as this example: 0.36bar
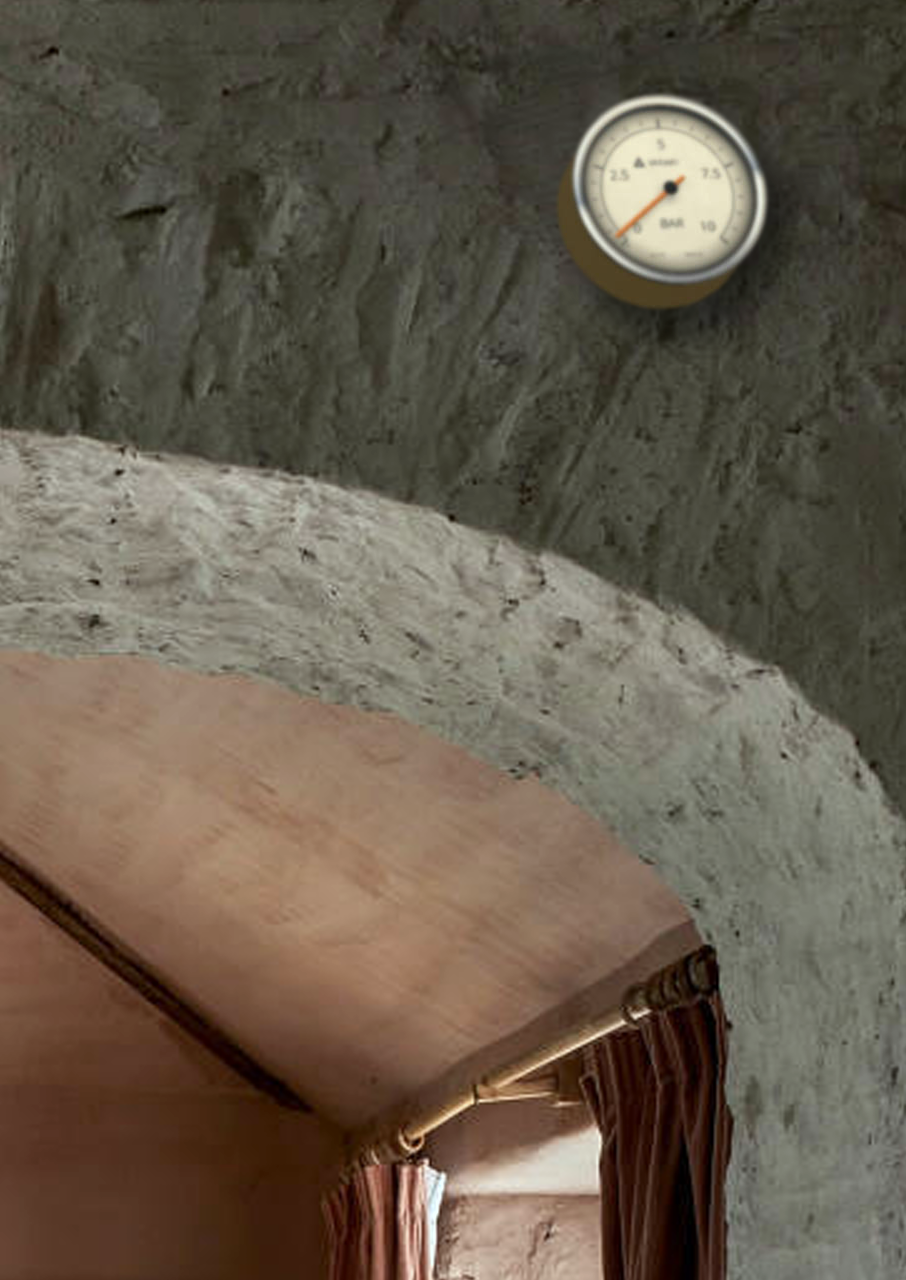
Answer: 0.25bar
